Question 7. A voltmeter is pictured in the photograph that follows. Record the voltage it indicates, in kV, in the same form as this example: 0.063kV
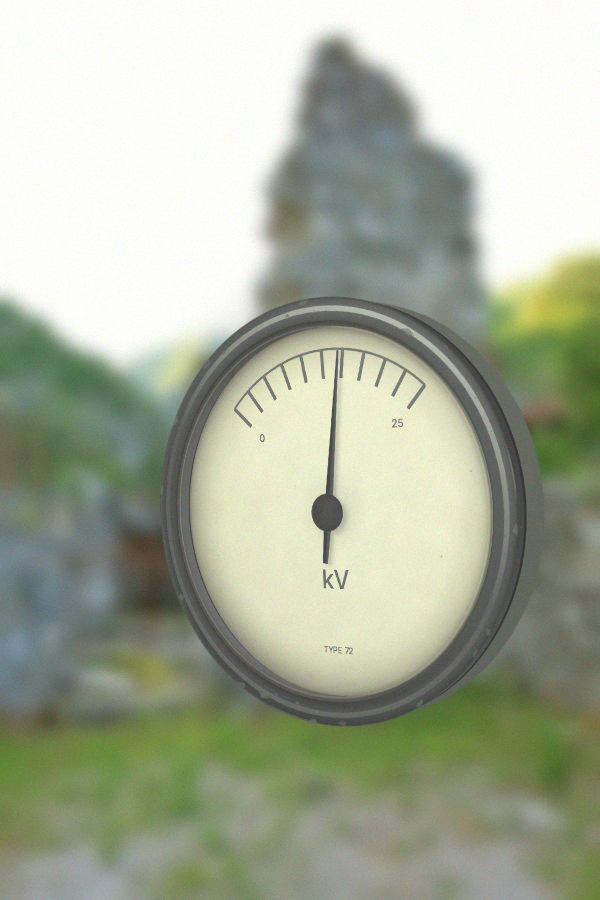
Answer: 15kV
